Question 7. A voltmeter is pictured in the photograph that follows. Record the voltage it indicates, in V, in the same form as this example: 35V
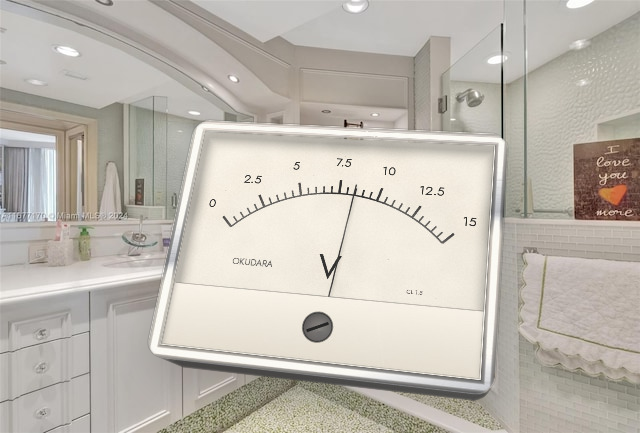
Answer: 8.5V
